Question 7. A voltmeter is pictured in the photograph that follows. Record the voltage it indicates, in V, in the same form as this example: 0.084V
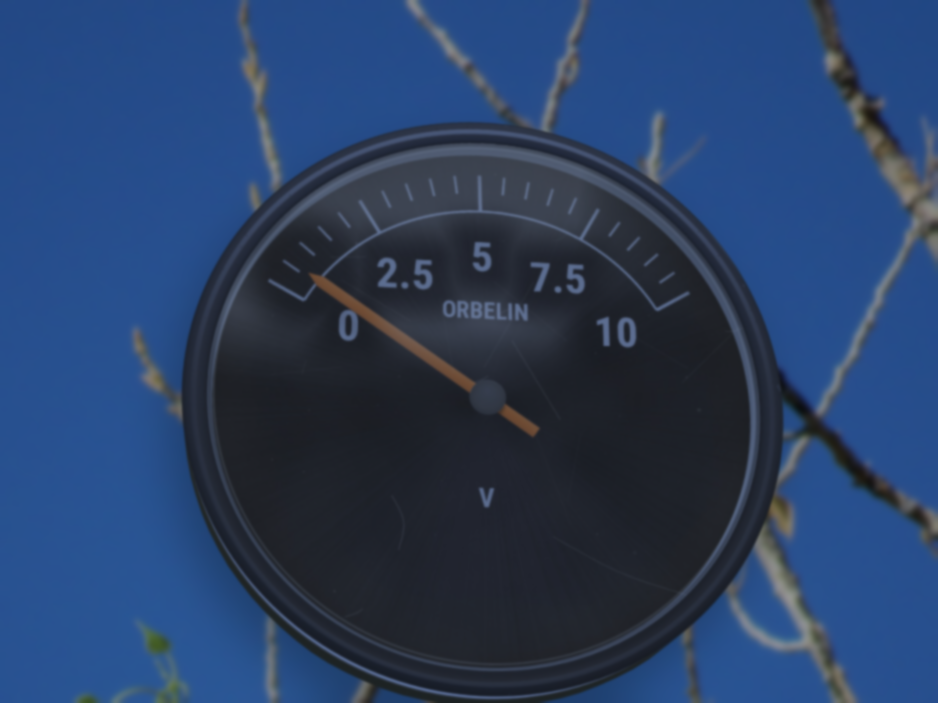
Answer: 0.5V
